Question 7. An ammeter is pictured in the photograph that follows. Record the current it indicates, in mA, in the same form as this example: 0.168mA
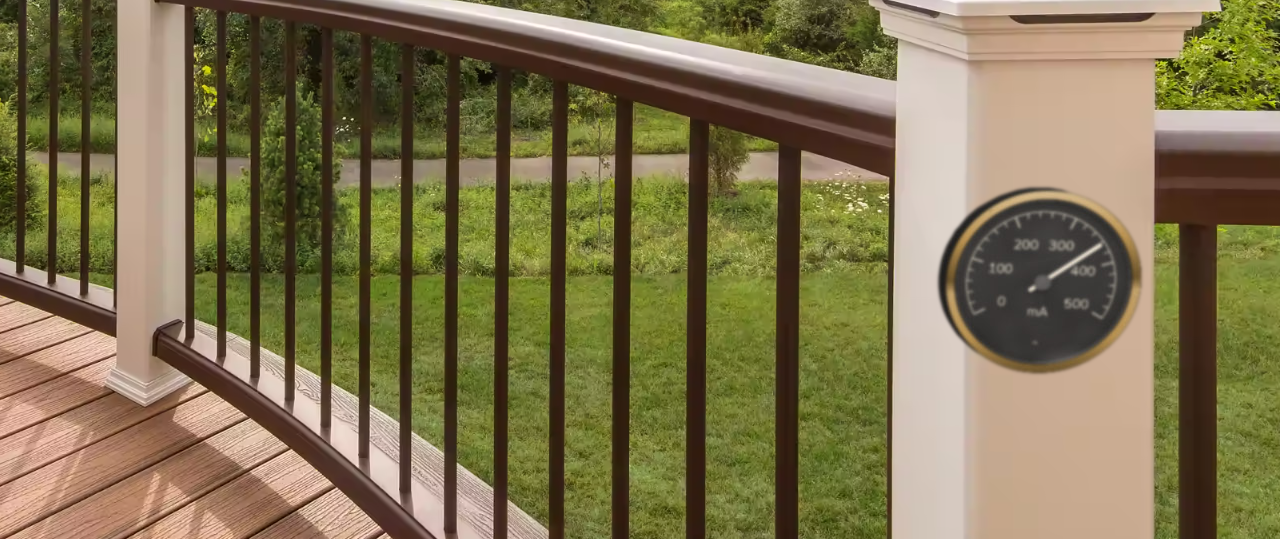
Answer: 360mA
